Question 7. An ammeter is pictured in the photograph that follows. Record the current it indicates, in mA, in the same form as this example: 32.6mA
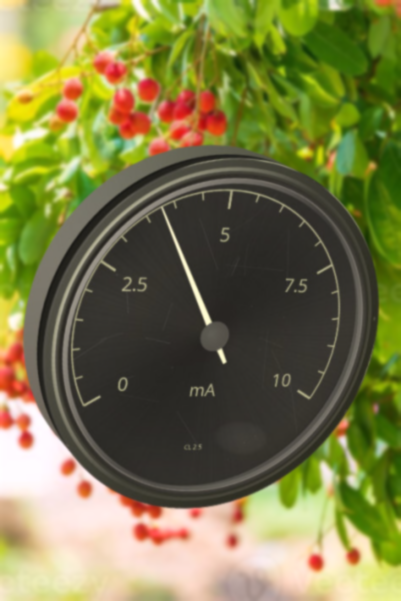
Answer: 3.75mA
